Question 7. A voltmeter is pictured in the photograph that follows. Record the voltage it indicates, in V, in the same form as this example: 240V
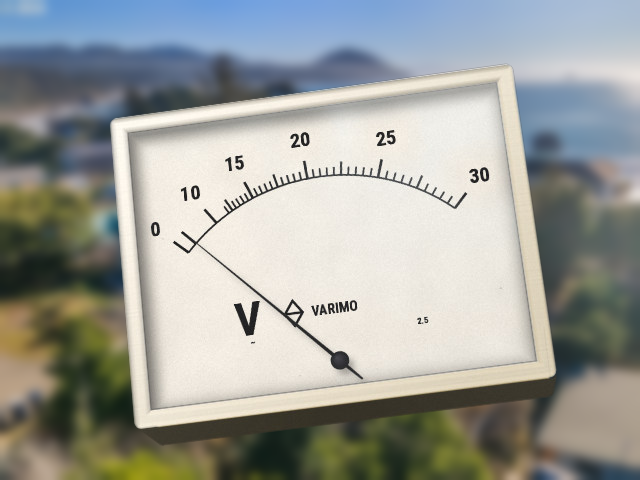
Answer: 5V
